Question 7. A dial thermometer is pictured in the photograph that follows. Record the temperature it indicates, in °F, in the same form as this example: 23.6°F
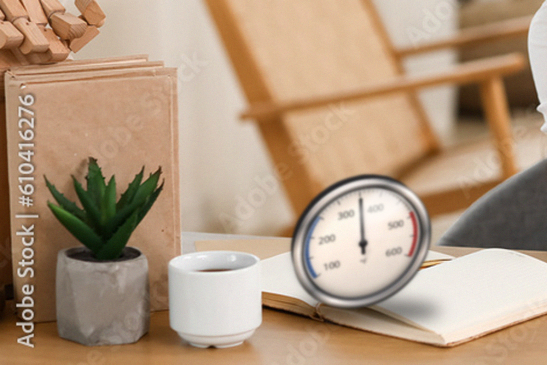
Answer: 350°F
